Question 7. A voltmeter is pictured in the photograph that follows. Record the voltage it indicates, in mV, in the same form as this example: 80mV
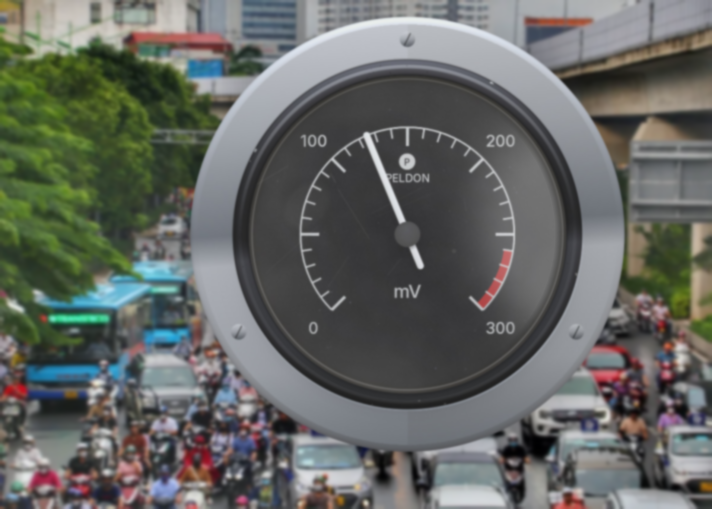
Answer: 125mV
